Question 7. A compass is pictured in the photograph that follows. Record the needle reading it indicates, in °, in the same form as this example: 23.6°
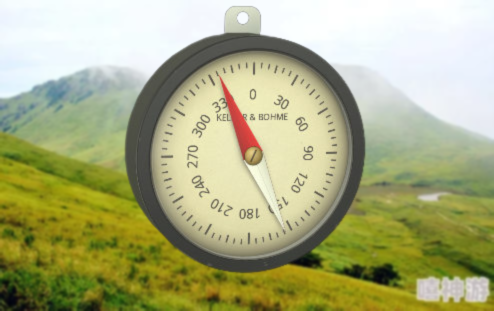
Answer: 335°
